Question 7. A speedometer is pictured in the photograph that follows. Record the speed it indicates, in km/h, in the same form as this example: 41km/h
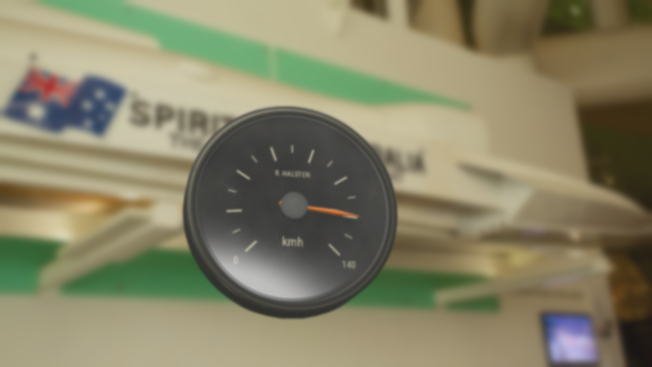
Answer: 120km/h
